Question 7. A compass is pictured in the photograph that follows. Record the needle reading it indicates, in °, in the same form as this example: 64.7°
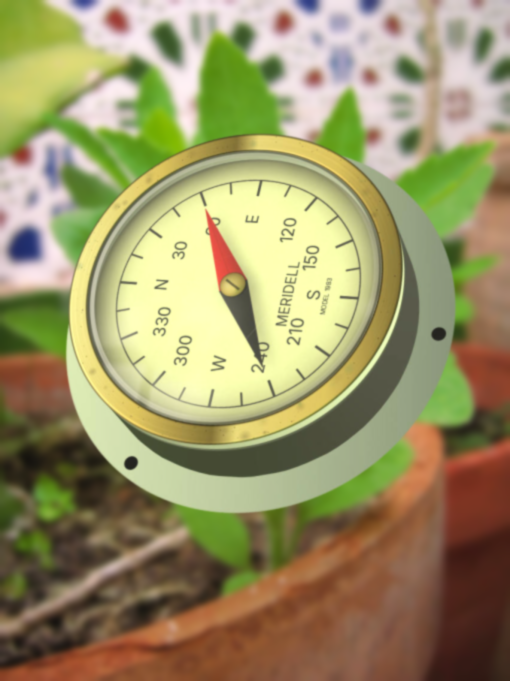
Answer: 60°
